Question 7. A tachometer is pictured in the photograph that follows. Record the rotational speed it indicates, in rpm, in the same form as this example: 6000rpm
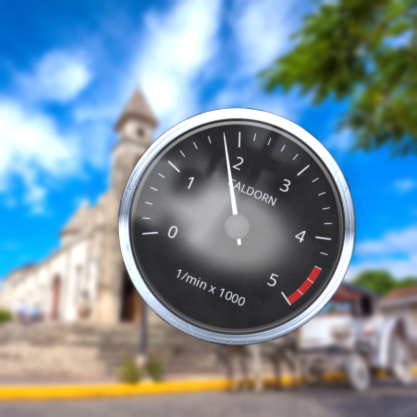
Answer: 1800rpm
